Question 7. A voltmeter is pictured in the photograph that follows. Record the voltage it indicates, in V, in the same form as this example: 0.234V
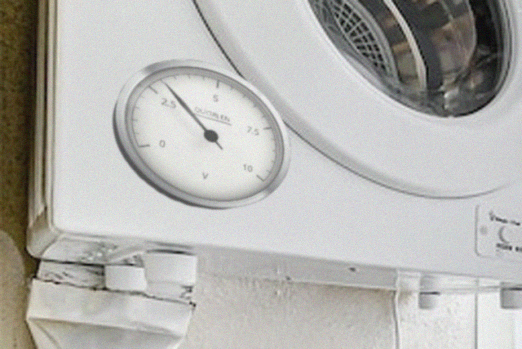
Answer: 3V
